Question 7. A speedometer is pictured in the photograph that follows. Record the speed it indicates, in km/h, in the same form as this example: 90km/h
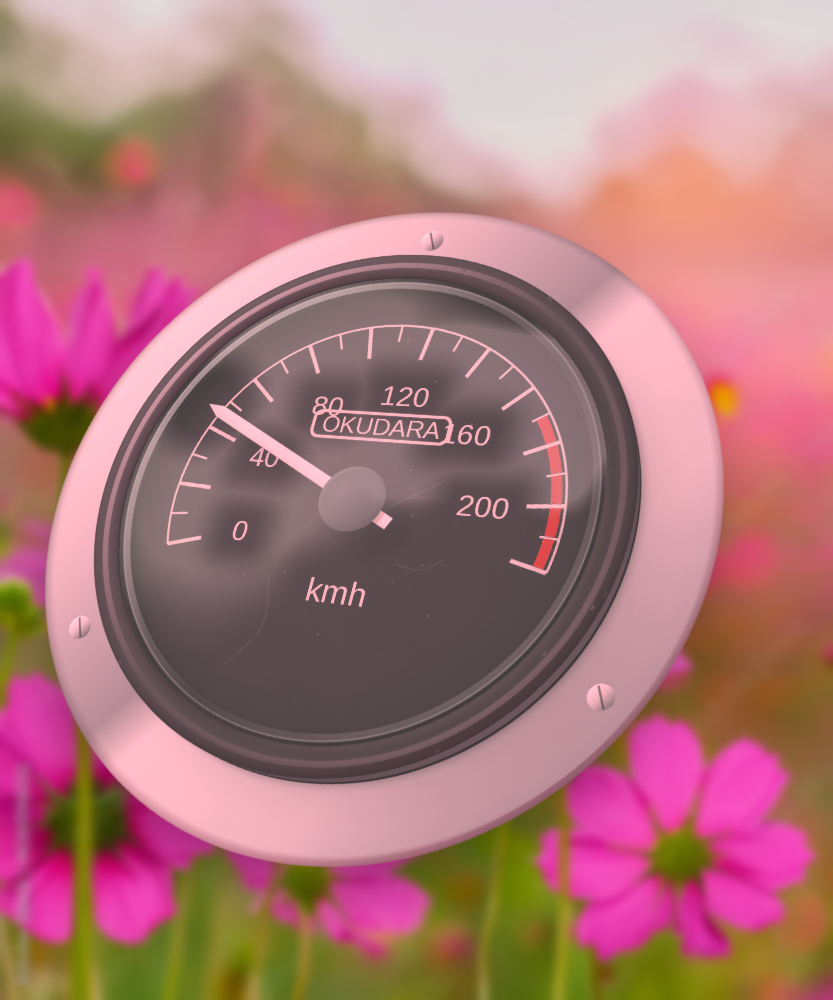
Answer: 45km/h
